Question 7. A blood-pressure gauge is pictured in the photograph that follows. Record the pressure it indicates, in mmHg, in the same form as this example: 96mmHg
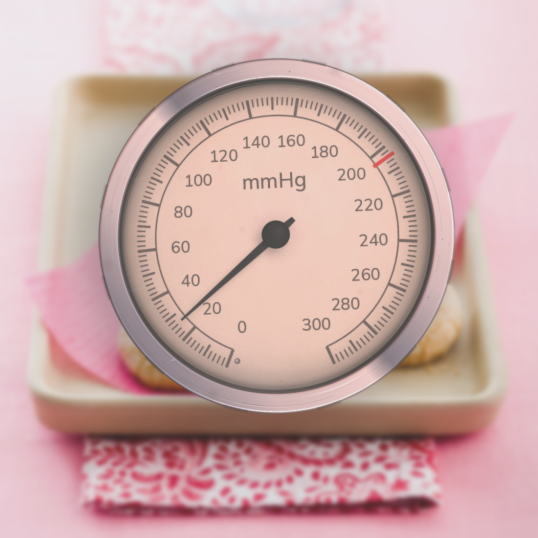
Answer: 26mmHg
